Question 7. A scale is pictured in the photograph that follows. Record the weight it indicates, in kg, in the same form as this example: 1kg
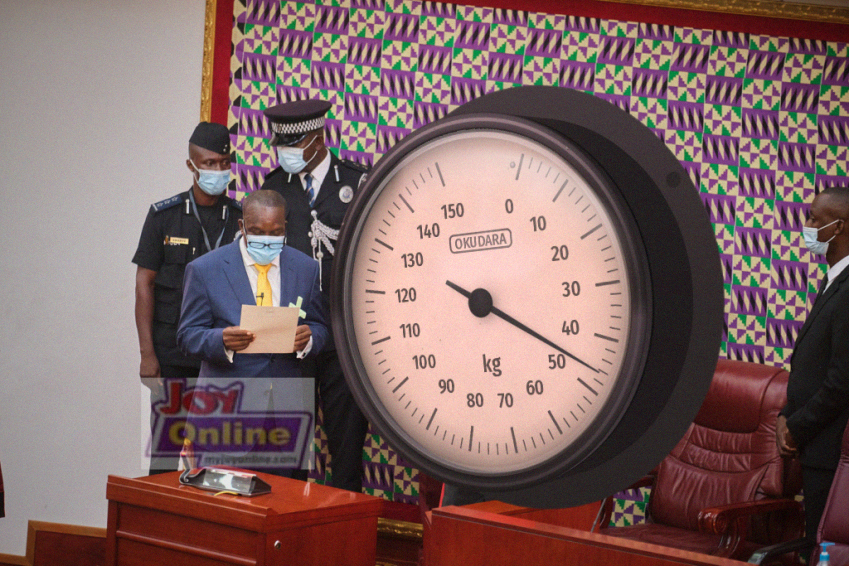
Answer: 46kg
